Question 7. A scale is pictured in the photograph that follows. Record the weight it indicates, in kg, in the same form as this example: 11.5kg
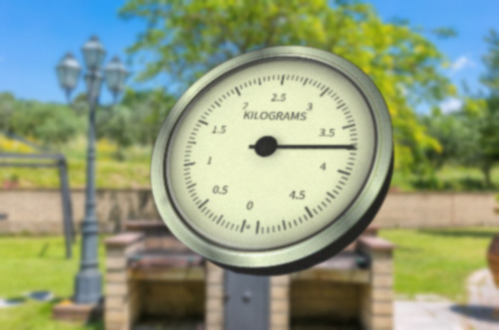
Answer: 3.75kg
